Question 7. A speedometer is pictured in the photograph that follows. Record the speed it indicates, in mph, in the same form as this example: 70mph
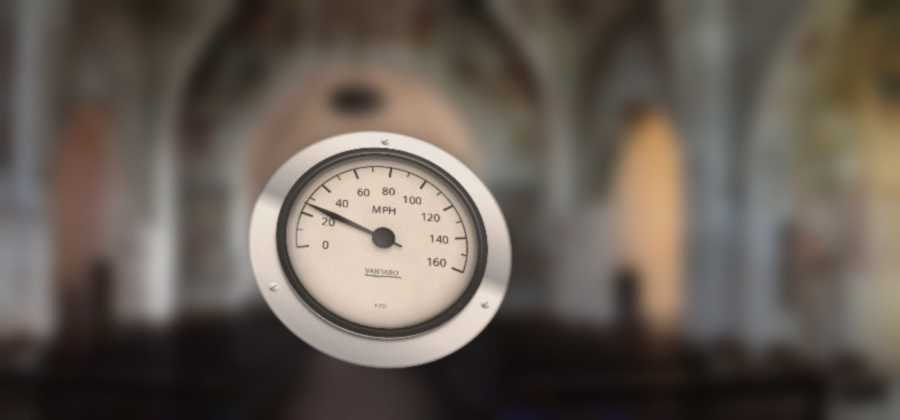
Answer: 25mph
